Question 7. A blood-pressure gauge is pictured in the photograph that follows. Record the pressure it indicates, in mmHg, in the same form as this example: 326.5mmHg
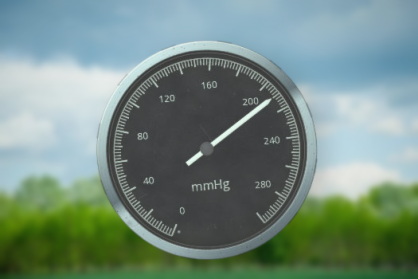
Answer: 210mmHg
